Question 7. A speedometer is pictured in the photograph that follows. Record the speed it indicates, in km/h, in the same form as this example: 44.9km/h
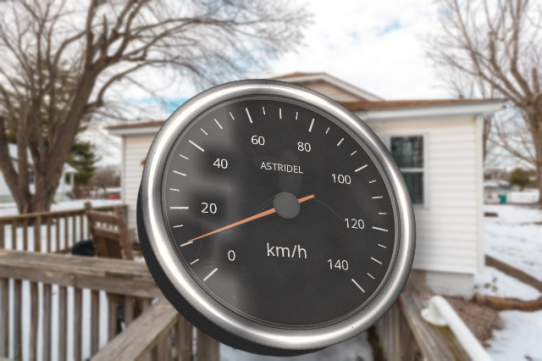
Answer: 10km/h
